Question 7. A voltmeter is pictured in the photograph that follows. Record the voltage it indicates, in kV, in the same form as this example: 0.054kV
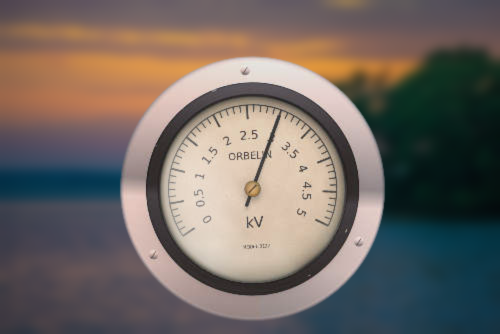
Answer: 3kV
